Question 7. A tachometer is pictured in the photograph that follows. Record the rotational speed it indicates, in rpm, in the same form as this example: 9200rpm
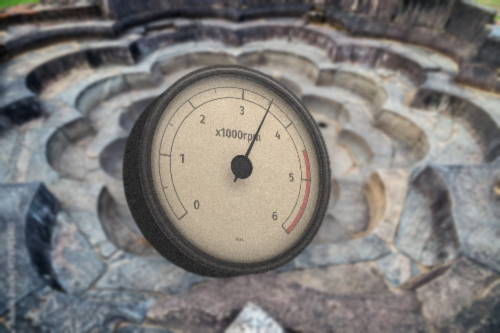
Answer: 3500rpm
